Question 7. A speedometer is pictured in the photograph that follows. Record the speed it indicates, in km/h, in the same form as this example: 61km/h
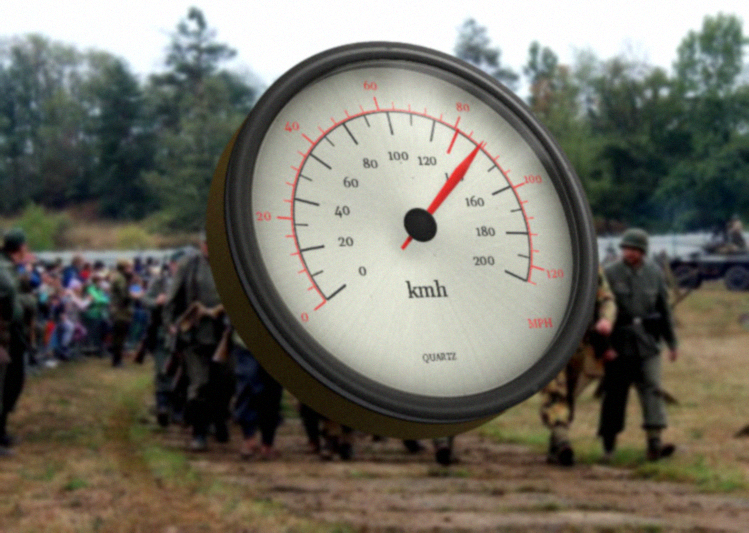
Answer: 140km/h
